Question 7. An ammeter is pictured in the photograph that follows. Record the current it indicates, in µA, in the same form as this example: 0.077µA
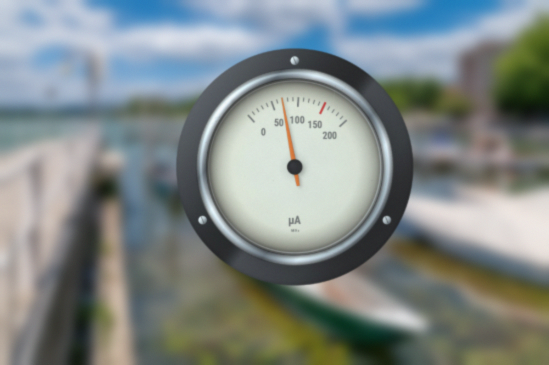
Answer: 70µA
